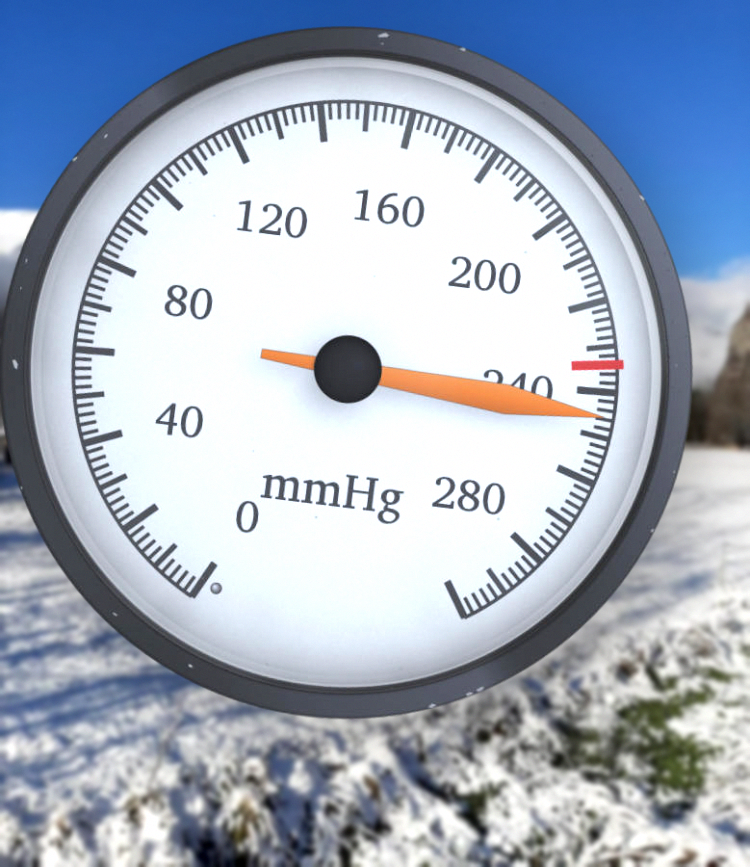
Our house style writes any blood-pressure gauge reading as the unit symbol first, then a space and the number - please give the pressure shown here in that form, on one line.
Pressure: mmHg 246
